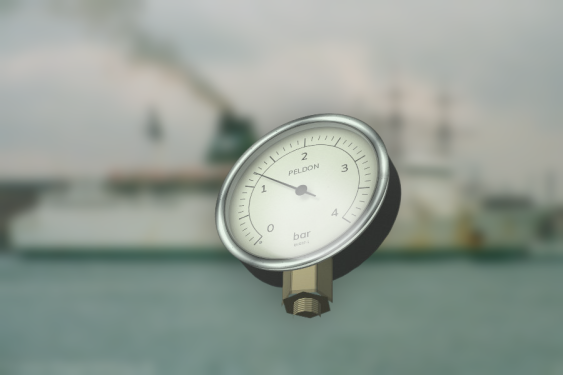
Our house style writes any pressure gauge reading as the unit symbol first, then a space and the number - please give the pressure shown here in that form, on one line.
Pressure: bar 1.2
